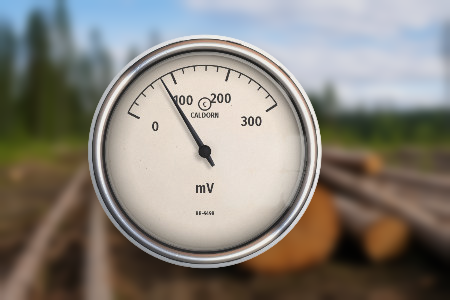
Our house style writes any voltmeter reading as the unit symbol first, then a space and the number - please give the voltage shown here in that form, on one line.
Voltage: mV 80
